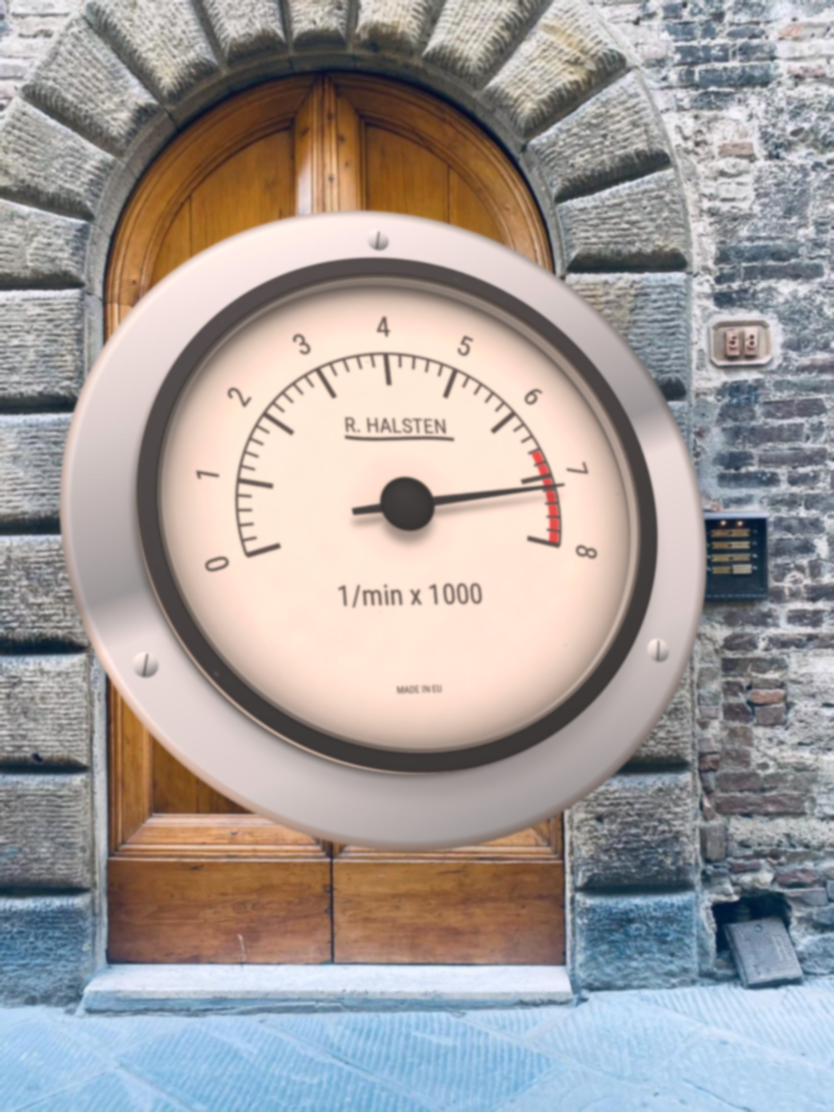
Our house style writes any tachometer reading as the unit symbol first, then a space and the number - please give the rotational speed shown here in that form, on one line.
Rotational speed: rpm 7200
